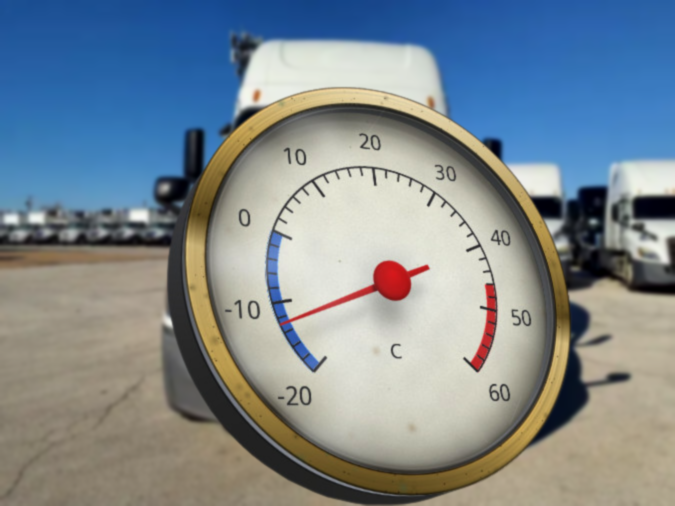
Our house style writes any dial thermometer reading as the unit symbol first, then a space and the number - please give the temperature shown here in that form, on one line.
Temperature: °C -13
